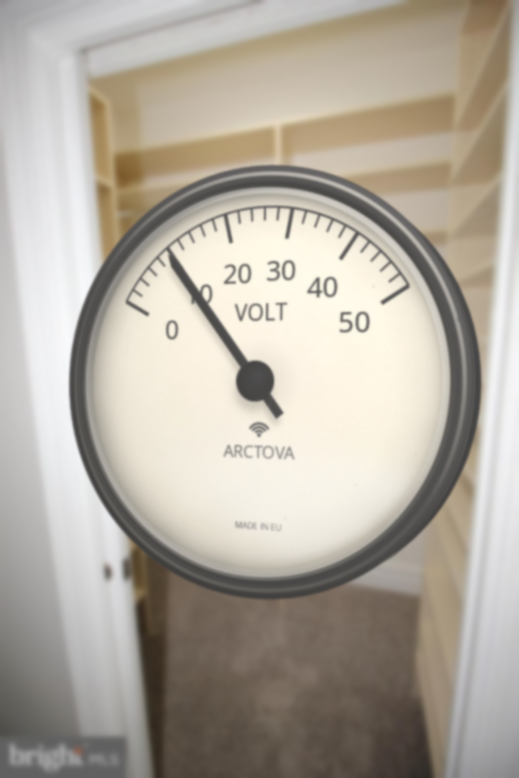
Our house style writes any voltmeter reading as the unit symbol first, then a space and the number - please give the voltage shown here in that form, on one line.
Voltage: V 10
